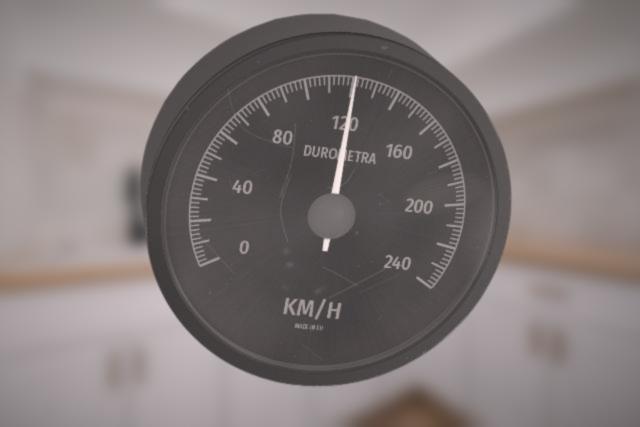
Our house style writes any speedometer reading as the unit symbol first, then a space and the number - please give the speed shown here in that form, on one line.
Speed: km/h 120
